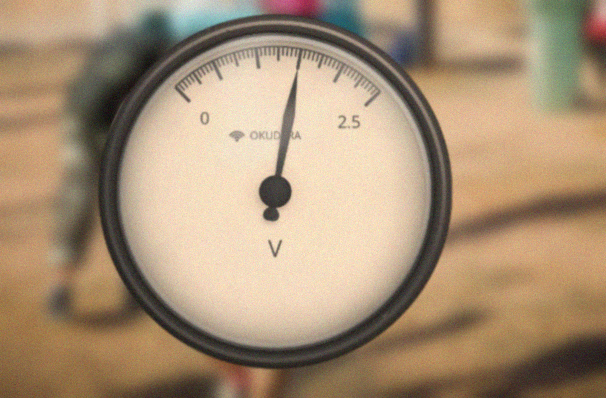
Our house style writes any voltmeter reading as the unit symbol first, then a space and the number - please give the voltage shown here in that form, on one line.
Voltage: V 1.5
